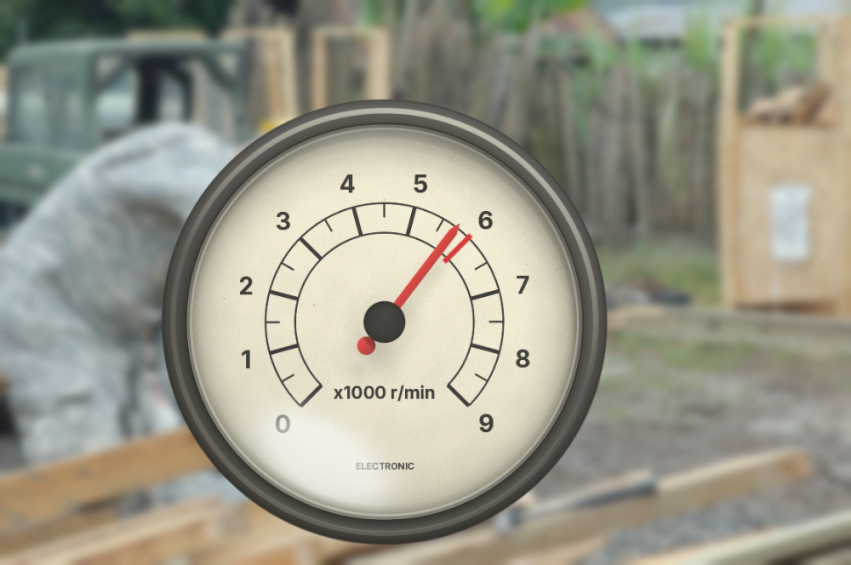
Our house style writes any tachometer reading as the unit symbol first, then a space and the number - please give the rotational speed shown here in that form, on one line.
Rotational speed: rpm 5750
